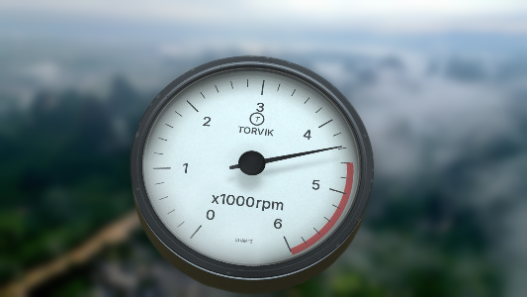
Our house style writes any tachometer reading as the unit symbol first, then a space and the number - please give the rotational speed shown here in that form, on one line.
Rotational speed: rpm 4400
